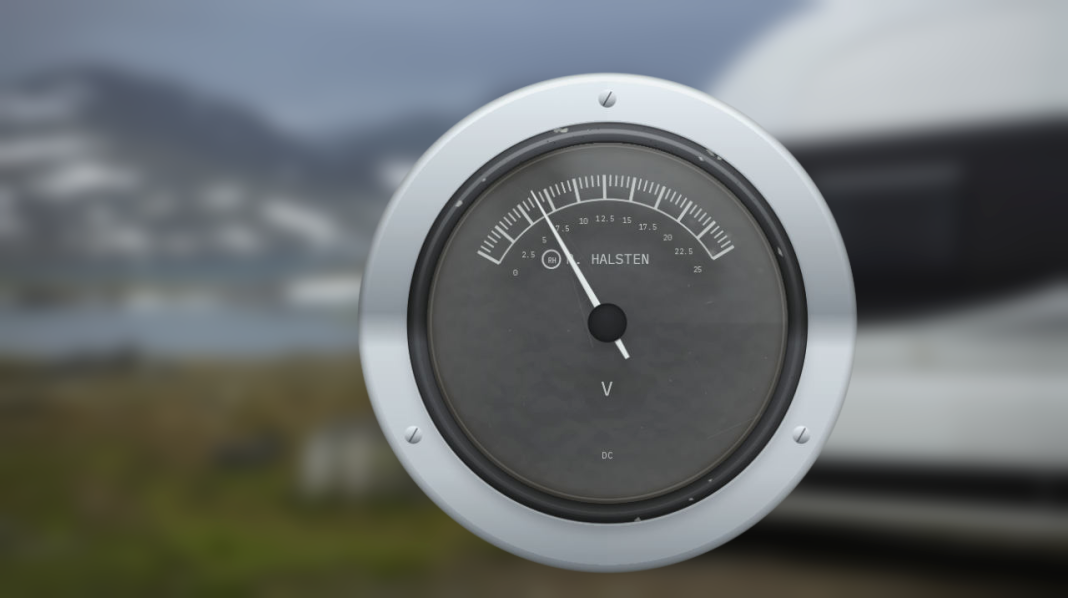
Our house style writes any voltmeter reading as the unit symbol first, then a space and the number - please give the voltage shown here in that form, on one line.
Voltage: V 6.5
